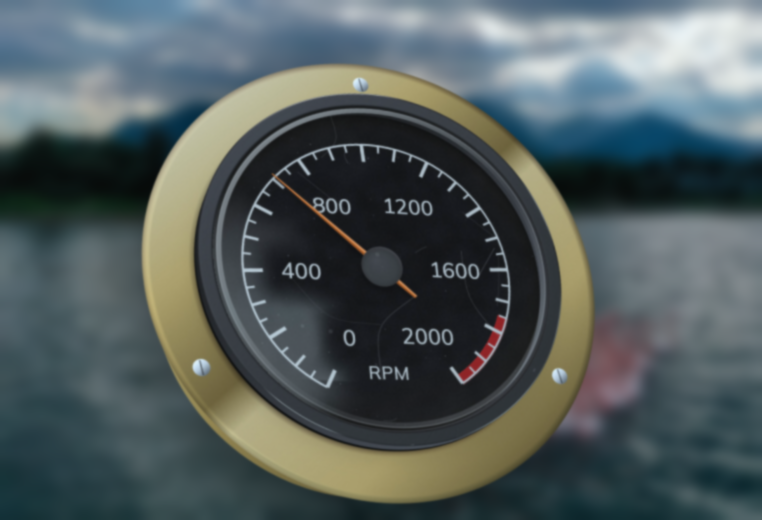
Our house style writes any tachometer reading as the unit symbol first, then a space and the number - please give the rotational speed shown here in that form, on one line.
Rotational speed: rpm 700
